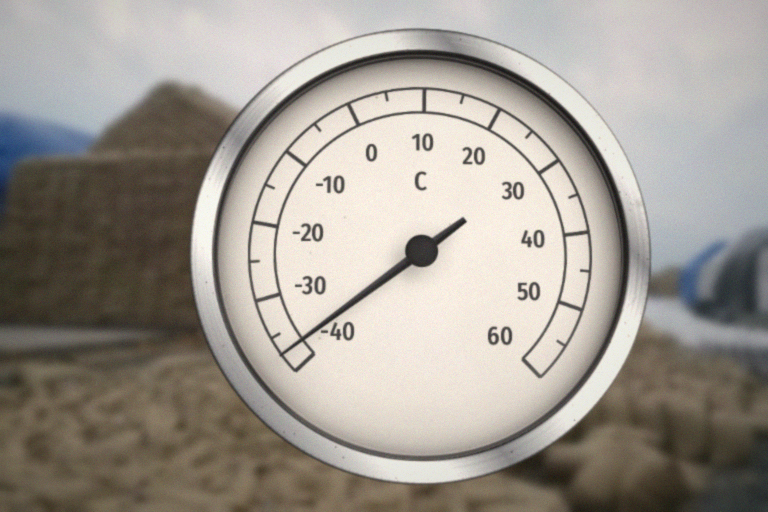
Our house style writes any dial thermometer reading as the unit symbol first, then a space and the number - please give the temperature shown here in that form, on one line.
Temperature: °C -37.5
